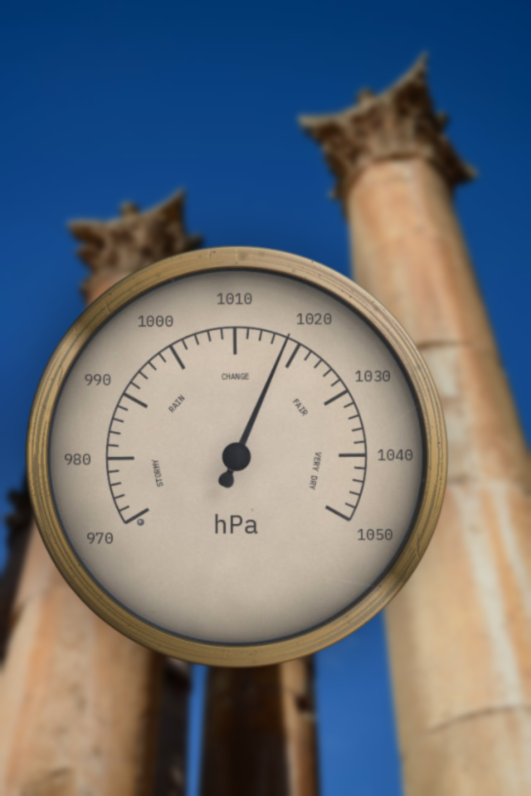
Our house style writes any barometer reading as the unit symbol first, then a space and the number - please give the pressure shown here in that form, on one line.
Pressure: hPa 1018
